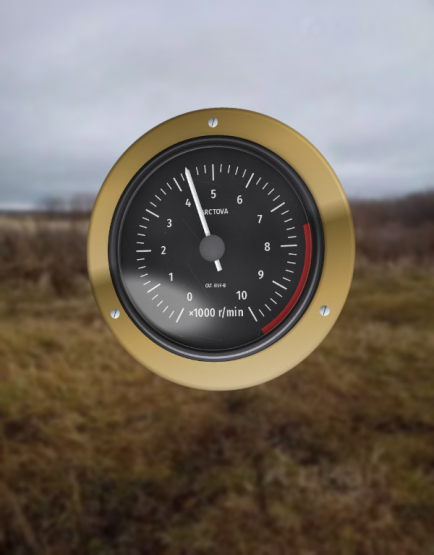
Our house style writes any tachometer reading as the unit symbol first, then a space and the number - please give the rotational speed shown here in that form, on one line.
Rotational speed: rpm 4400
